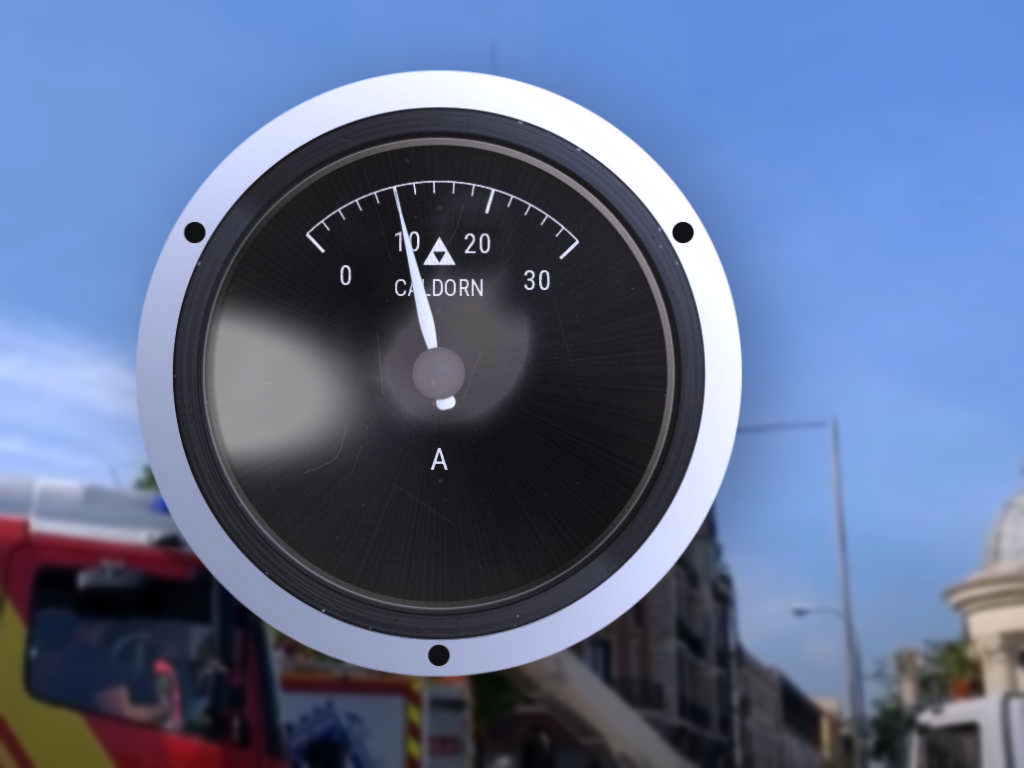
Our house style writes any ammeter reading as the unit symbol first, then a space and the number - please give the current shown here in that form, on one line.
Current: A 10
